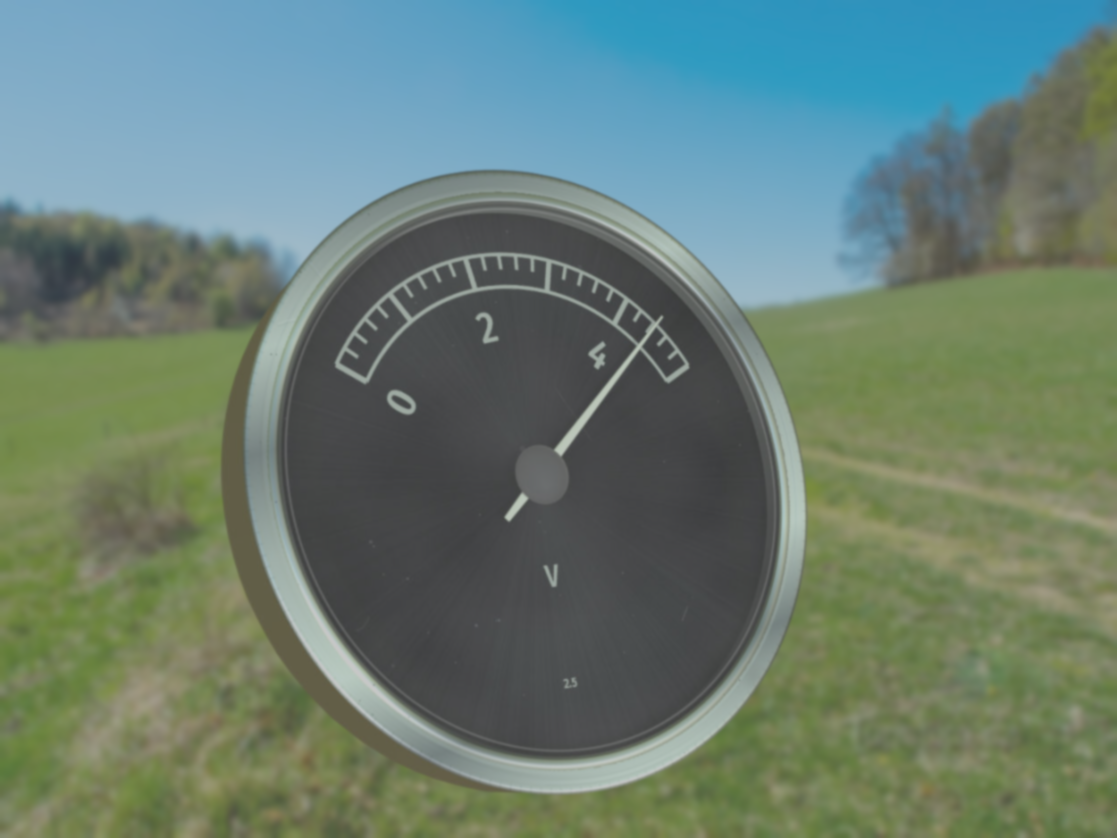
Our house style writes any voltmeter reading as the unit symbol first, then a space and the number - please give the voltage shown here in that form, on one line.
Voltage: V 4.4
